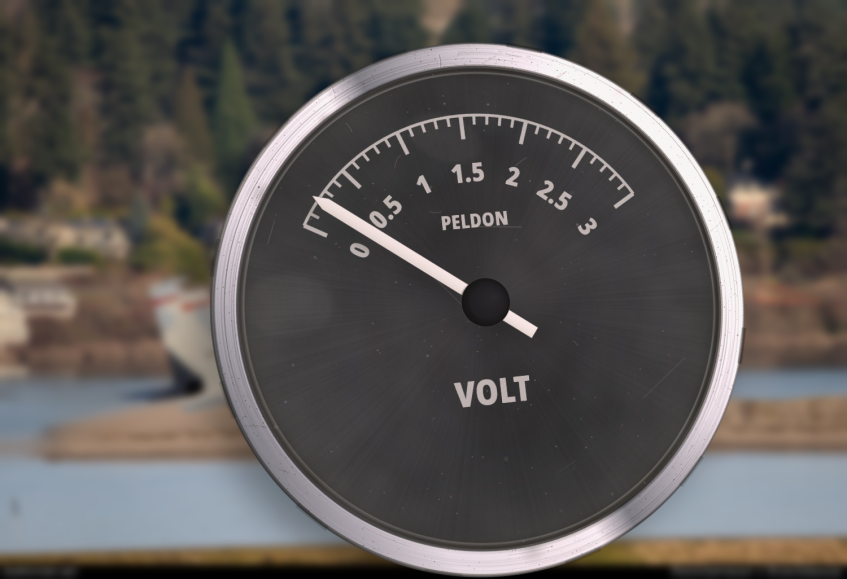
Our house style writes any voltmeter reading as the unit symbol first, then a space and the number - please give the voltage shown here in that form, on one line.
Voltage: V 0.2
